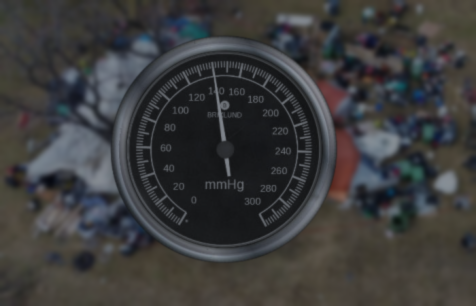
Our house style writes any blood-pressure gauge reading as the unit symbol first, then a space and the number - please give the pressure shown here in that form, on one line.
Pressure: mmHg 140
